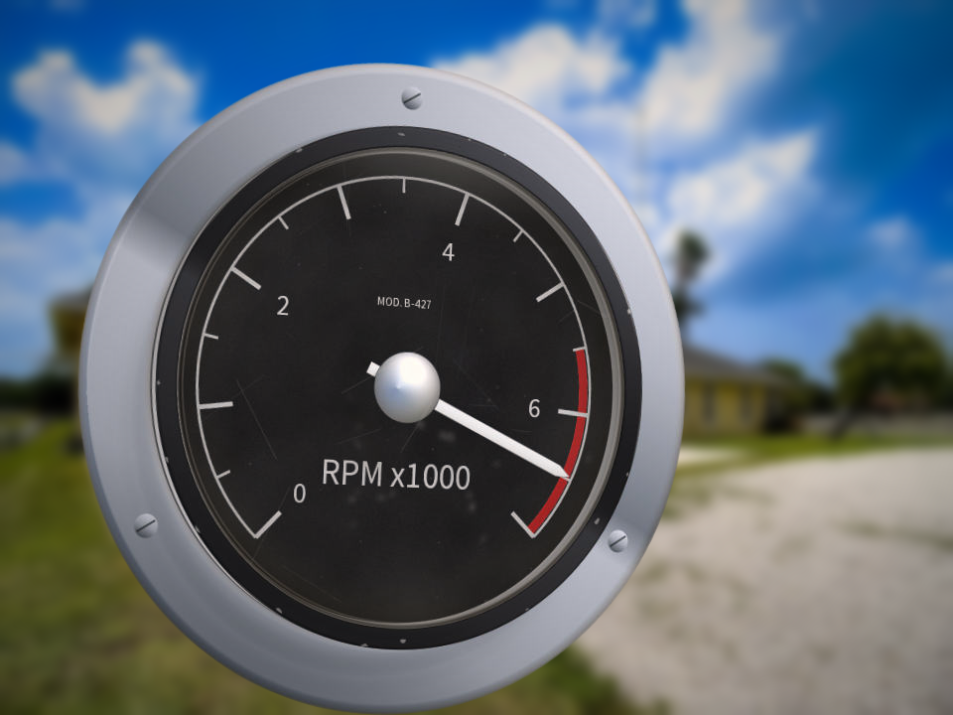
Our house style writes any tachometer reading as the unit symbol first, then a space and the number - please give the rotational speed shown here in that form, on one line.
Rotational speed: rpm 6500
